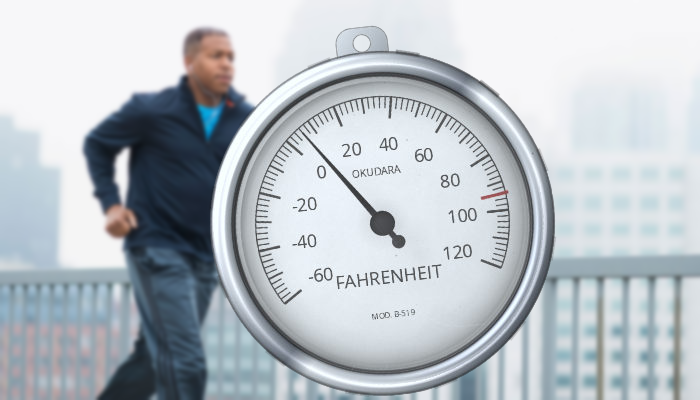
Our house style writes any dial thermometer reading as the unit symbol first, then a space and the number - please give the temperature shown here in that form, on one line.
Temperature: °F 6
